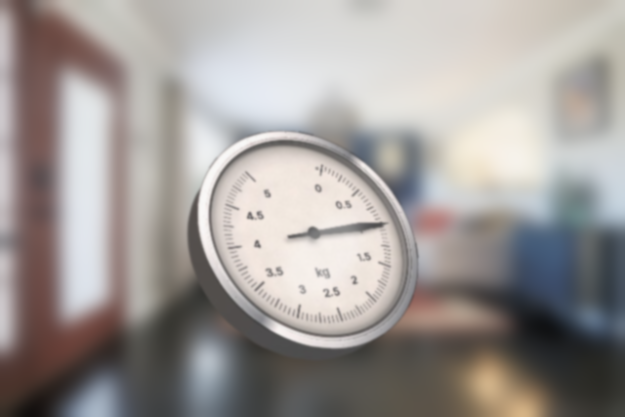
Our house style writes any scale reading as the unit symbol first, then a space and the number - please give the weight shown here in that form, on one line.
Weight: kg 1
